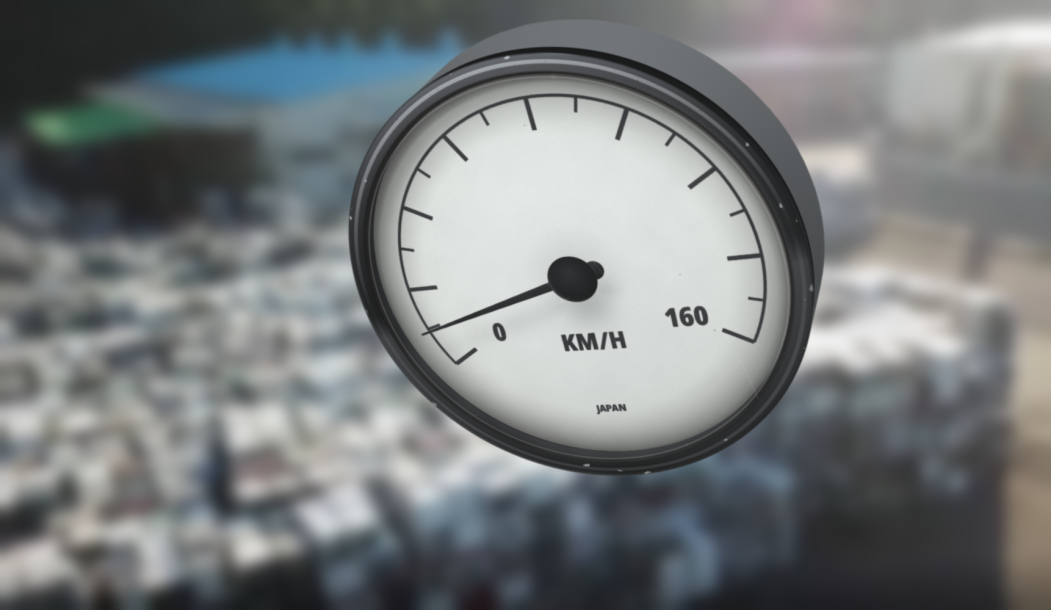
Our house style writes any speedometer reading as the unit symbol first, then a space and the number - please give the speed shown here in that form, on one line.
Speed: km/h 10
